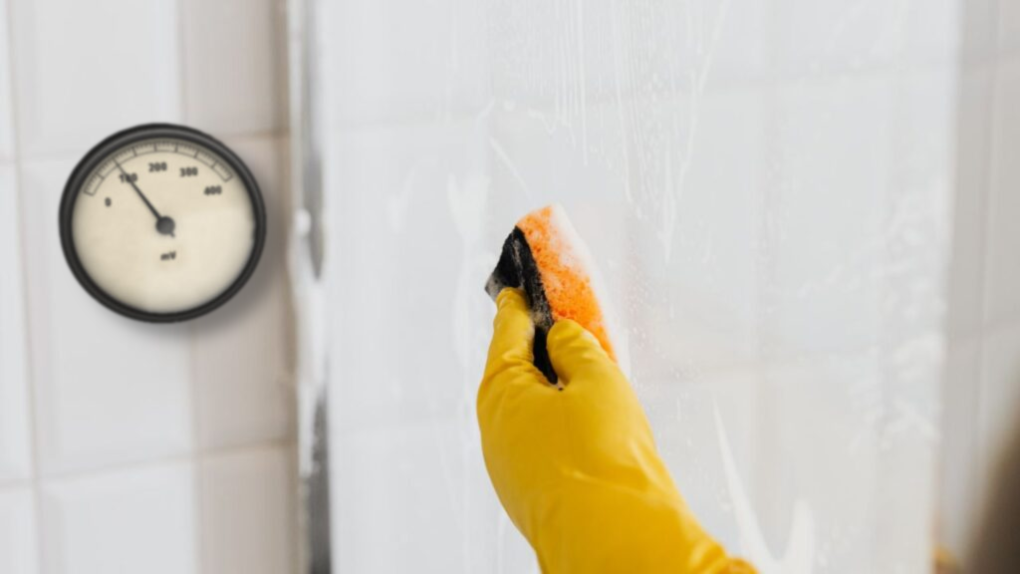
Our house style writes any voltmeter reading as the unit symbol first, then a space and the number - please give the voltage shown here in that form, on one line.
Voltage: mV 100
